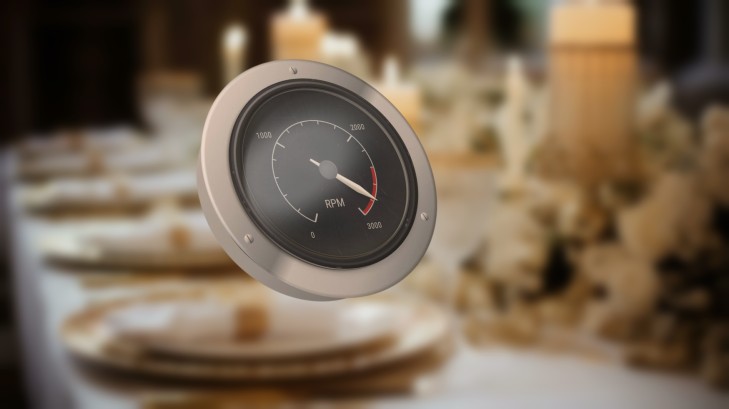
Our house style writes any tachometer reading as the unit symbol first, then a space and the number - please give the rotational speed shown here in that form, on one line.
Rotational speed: rpm 2800
